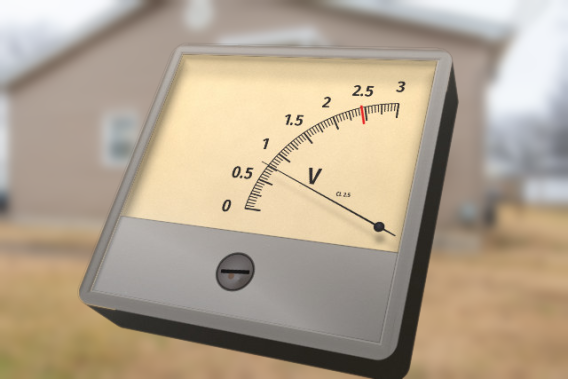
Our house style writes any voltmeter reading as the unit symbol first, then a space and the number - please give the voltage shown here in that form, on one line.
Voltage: V 0.75
